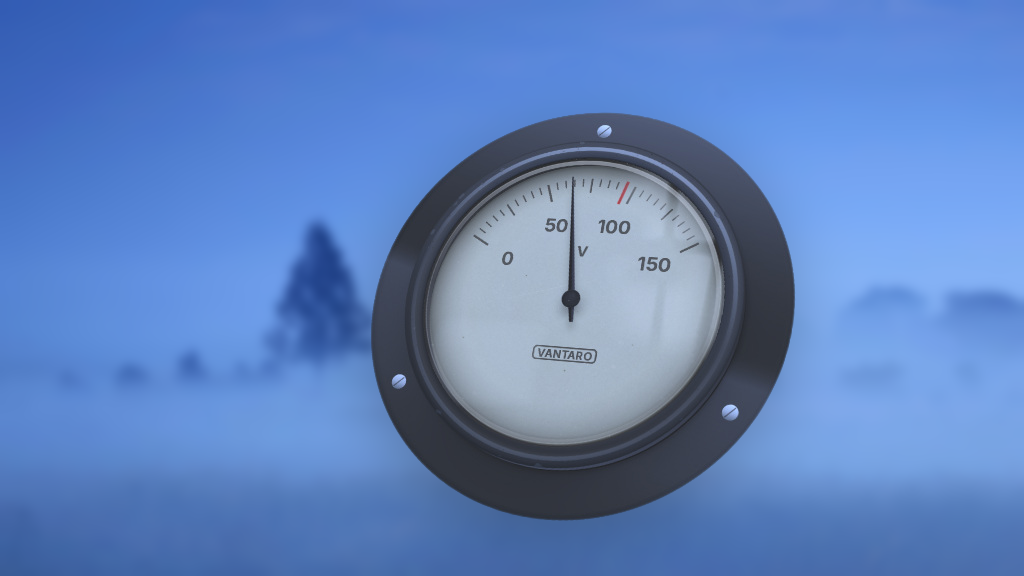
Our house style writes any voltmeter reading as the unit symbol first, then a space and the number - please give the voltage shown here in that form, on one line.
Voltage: V 65
